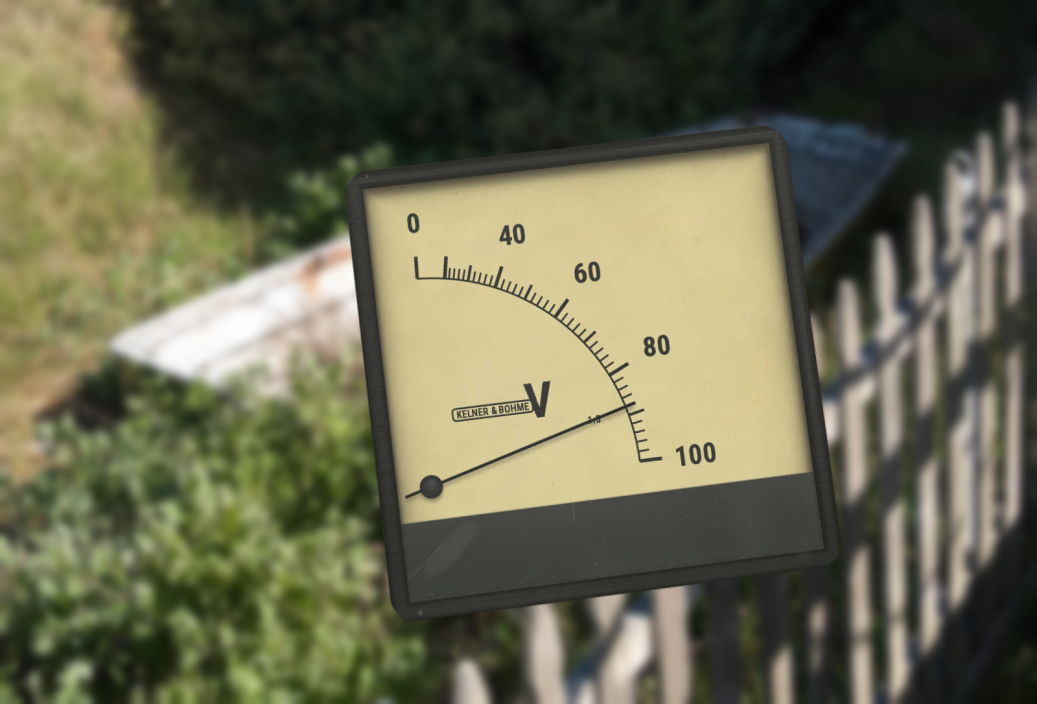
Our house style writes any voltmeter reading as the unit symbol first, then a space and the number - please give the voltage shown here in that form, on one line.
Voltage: V 88
